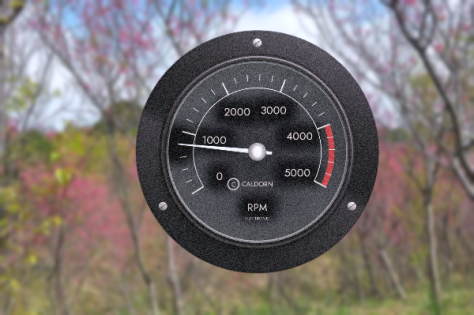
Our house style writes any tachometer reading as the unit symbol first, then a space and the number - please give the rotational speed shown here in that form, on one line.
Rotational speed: rpm 800
